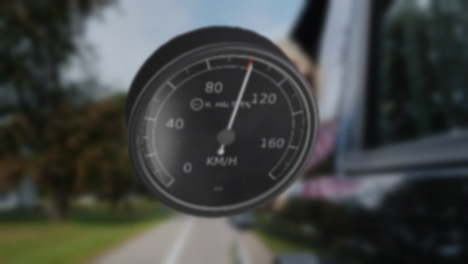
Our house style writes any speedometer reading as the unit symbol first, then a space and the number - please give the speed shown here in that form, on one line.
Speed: km/h 100
